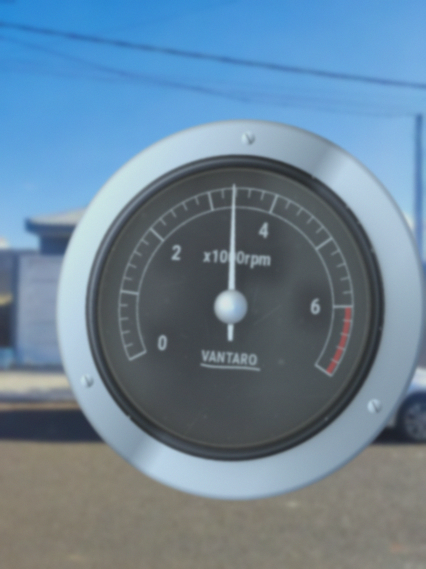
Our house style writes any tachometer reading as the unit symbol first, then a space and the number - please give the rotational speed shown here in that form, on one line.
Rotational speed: rpm 3400
